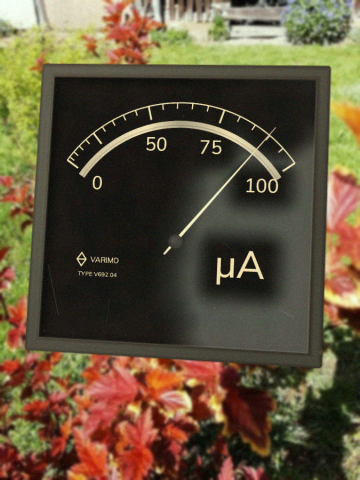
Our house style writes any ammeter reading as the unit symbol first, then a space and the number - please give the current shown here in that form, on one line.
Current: µA 90
